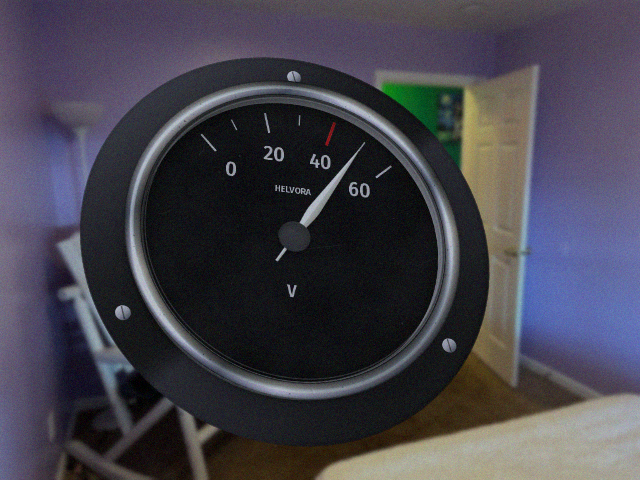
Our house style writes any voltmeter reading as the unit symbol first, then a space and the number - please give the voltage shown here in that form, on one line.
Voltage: V 50
